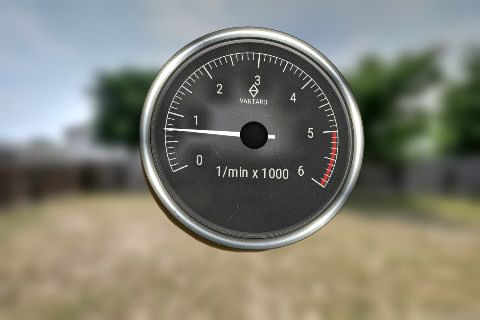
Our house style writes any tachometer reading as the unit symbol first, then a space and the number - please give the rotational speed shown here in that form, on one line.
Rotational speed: rpm 700
